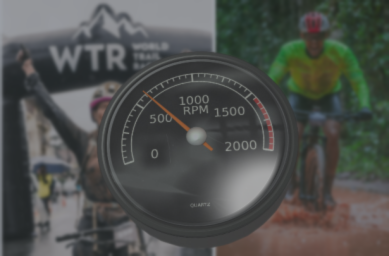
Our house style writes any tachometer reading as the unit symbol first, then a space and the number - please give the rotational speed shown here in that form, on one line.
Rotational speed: rpm 600
